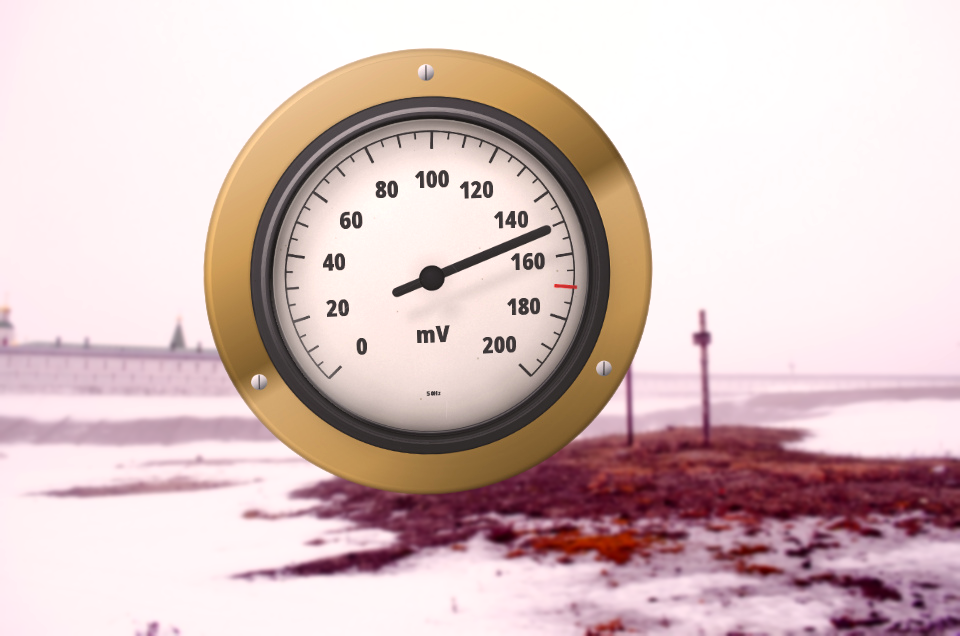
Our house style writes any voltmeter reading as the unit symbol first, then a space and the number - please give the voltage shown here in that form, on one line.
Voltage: mV 150
